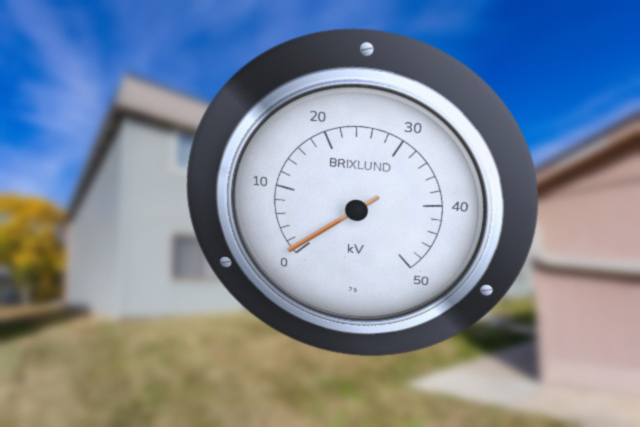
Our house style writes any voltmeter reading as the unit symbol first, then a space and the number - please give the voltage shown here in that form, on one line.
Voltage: kV 1
